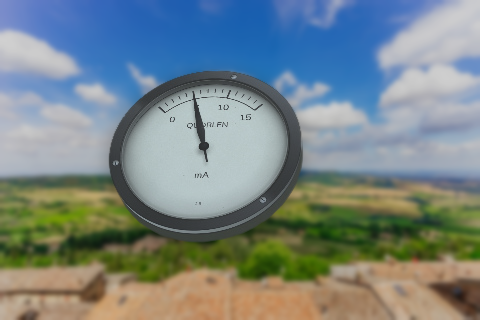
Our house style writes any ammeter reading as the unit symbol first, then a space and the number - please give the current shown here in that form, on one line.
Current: mA 5
